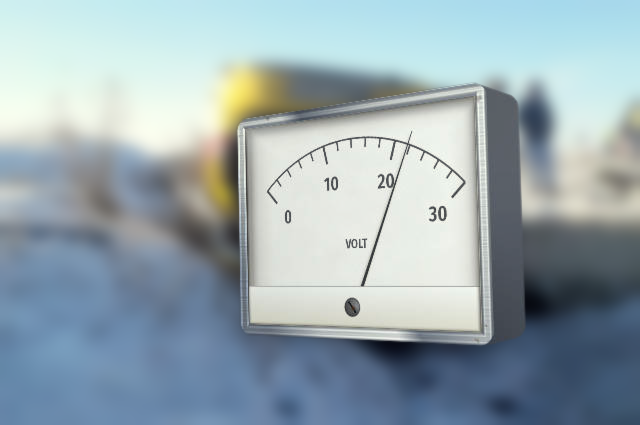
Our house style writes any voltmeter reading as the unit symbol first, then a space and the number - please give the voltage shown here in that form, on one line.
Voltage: V 22
